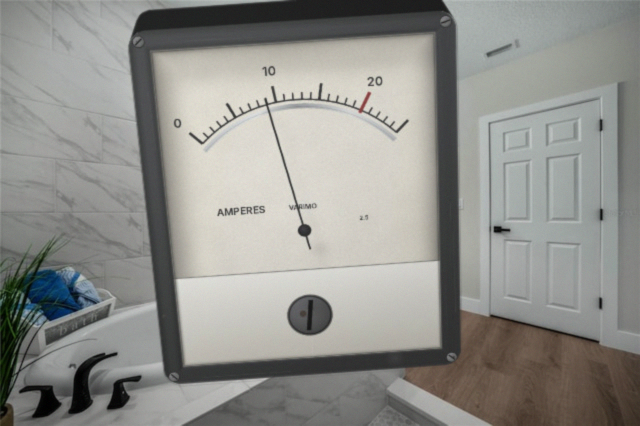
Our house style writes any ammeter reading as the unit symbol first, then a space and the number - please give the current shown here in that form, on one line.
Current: A 9
